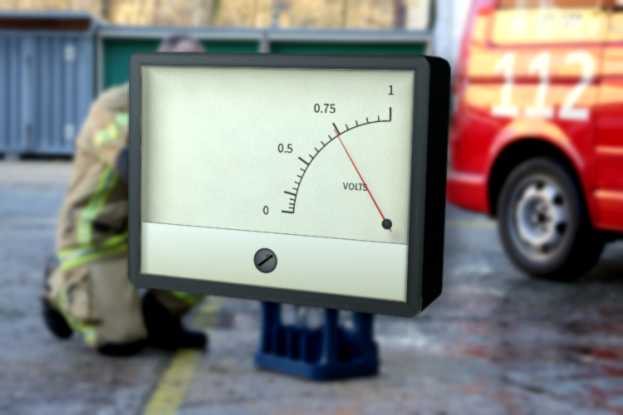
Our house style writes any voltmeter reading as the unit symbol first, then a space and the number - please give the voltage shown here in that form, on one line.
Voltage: V 0.75
